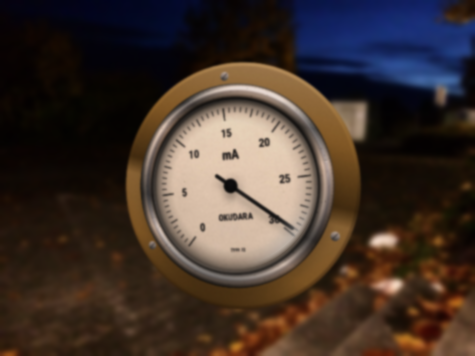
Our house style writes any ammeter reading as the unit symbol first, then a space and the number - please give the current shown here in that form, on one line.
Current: mA 29.5
